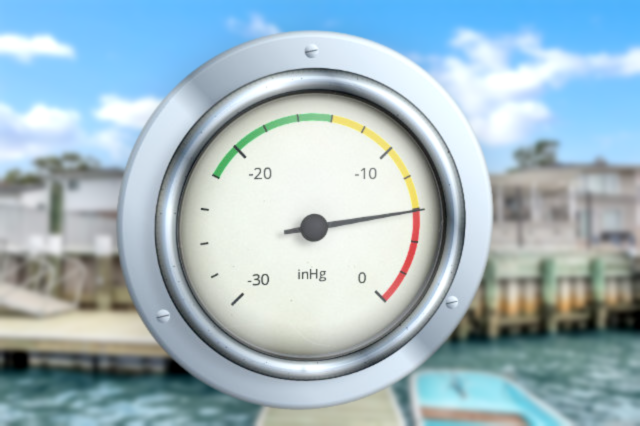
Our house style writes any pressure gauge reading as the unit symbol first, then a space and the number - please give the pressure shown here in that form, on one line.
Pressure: inHg -6
